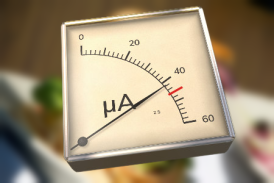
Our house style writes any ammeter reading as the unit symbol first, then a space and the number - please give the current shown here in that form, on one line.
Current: µA 42
